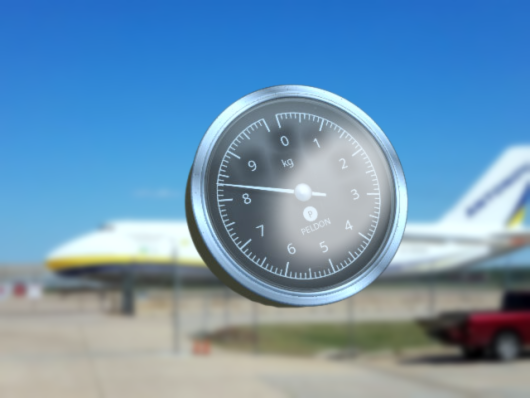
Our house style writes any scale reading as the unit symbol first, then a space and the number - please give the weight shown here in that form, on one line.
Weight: kg 8.3
